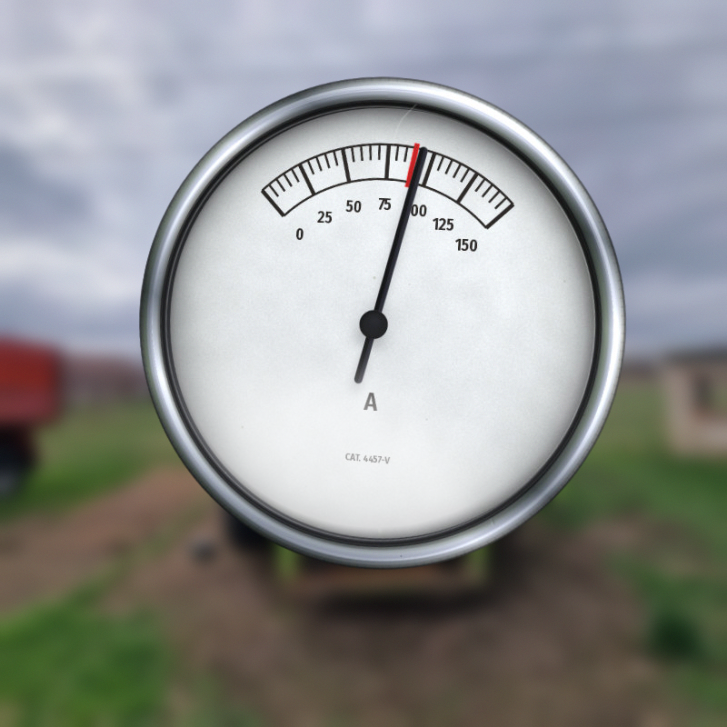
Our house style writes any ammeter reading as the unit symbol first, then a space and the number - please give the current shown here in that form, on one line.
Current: A 95
